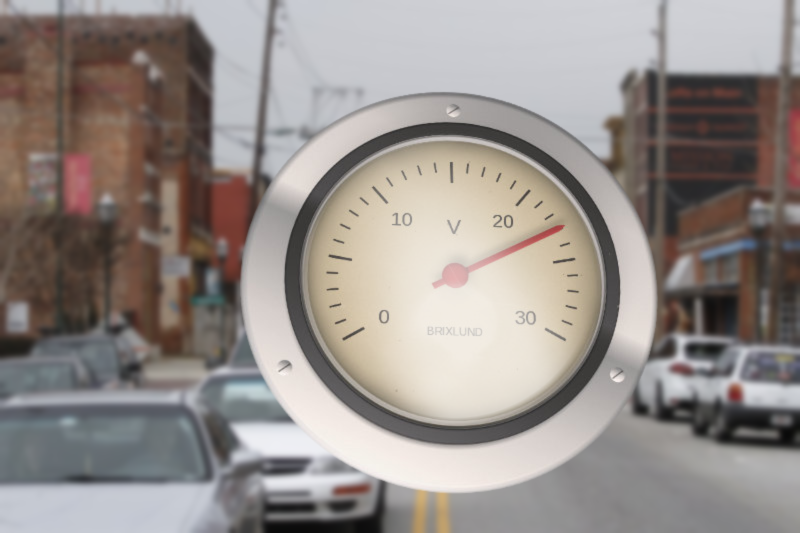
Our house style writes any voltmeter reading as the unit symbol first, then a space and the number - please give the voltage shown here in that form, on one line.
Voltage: V 23
